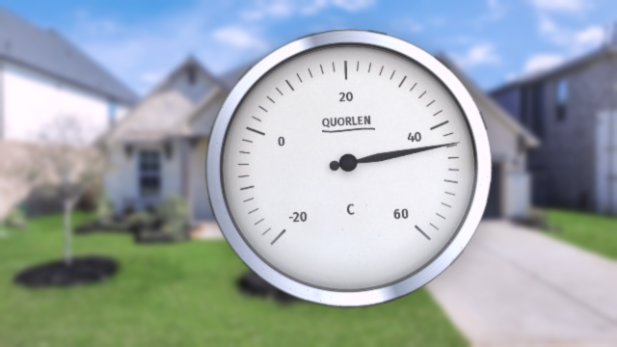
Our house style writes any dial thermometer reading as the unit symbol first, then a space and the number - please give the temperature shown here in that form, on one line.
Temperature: °C 44
